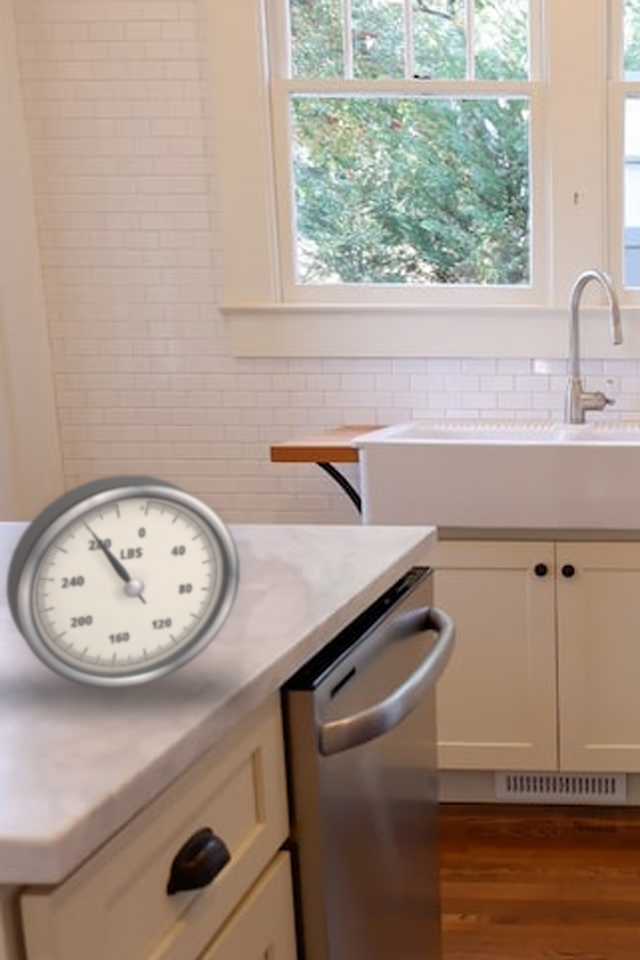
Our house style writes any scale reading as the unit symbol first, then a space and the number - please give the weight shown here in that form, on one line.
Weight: lb 280
